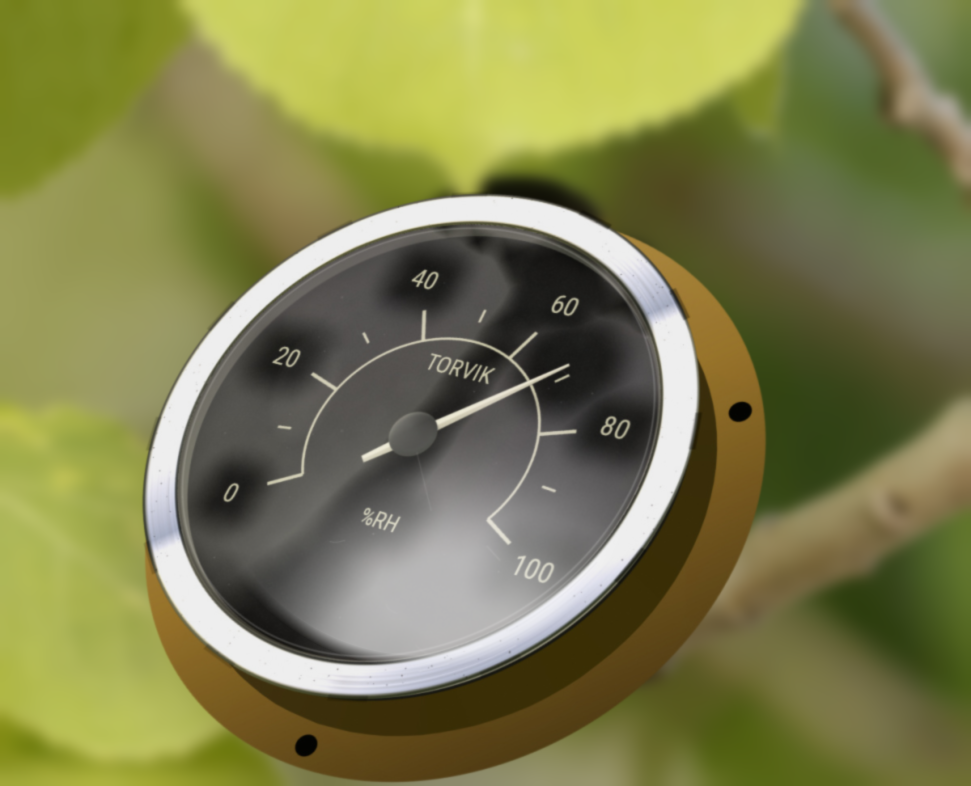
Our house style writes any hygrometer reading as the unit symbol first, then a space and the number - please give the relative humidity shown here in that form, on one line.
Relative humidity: % 70
